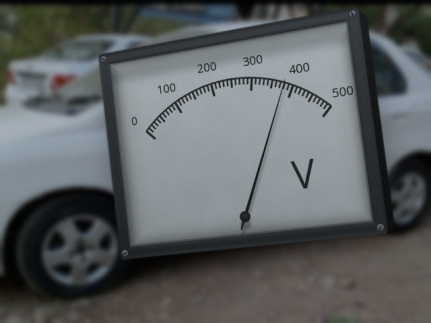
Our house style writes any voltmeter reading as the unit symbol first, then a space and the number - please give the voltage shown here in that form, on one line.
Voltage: V 380
